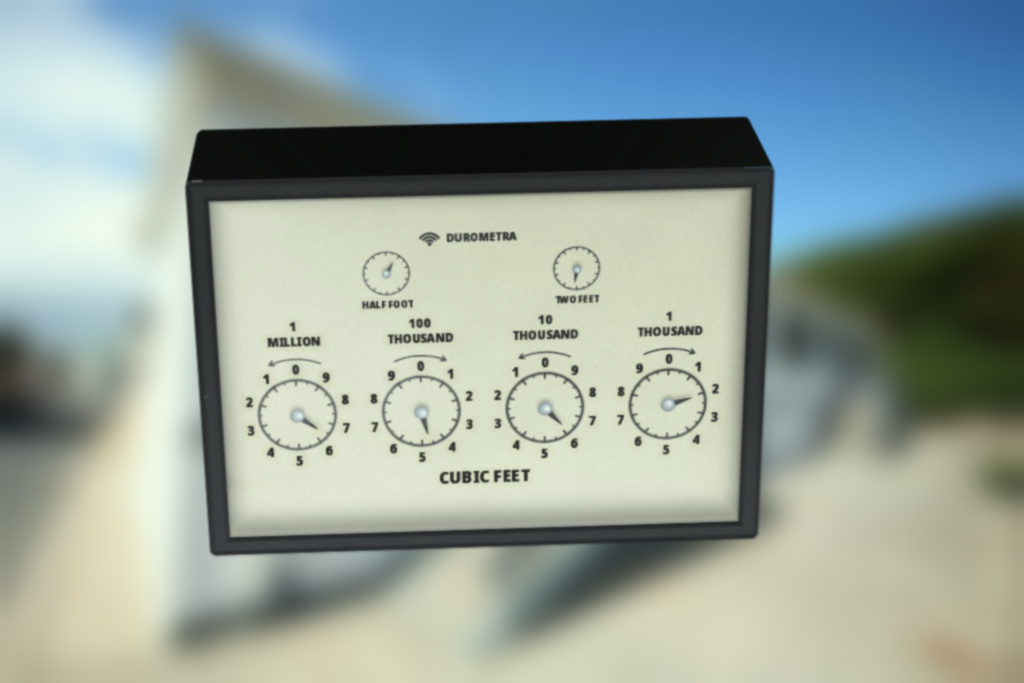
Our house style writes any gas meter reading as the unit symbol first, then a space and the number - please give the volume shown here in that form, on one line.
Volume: ft³ 646200
